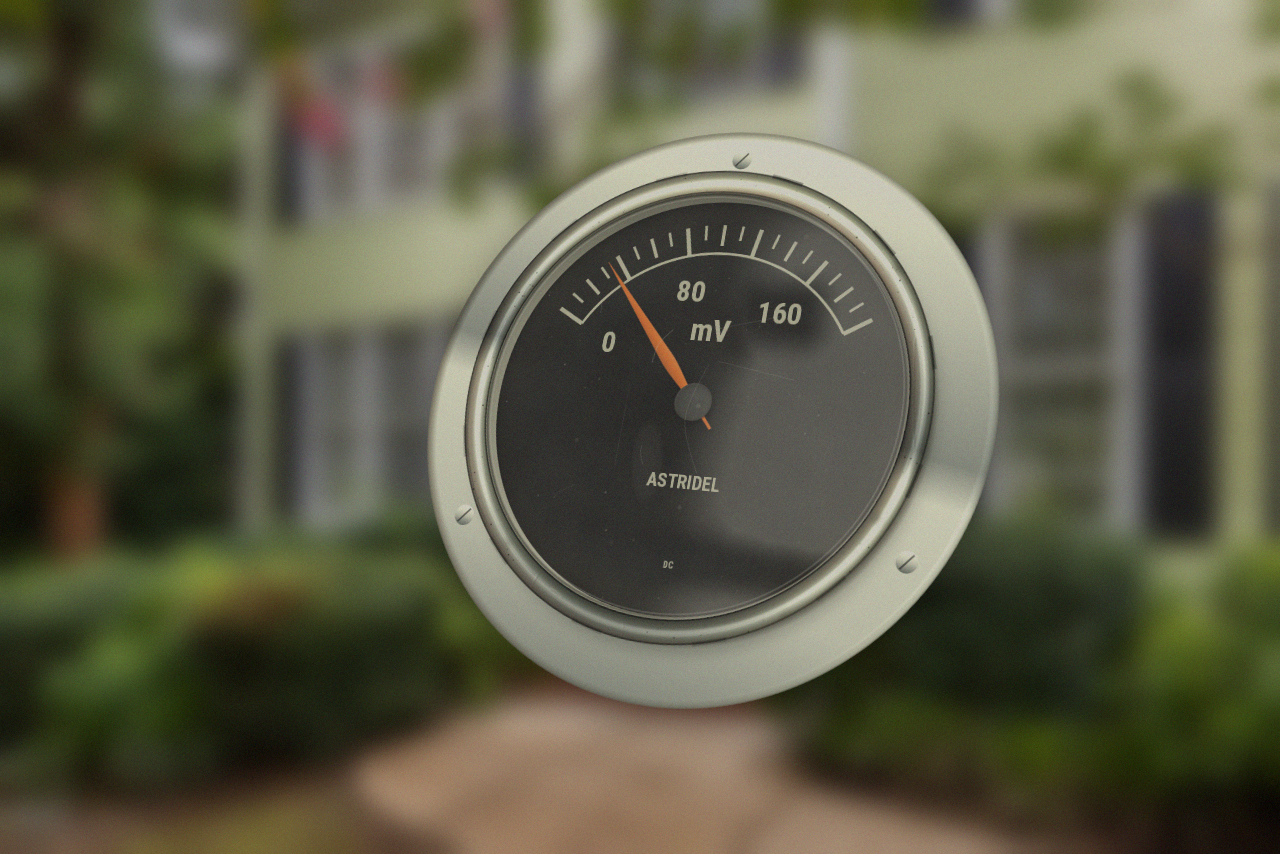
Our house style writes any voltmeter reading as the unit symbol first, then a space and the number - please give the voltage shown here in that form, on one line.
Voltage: mV 35
